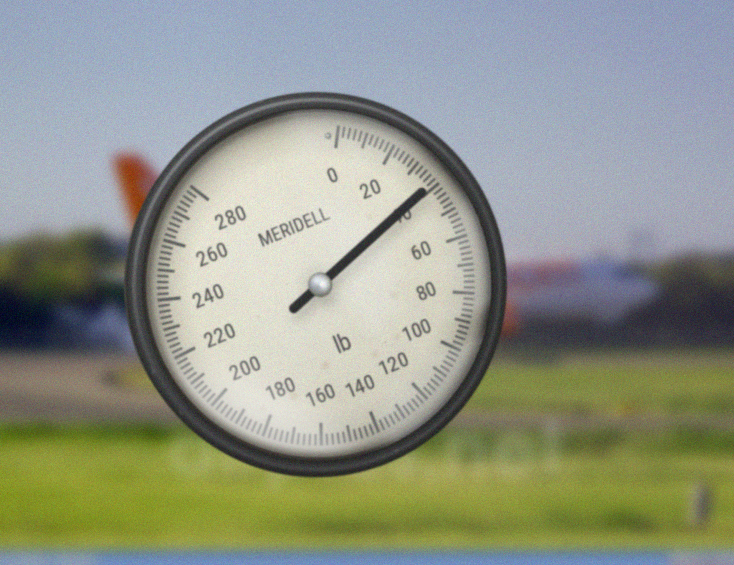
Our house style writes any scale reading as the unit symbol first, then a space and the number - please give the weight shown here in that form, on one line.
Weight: lb 38
